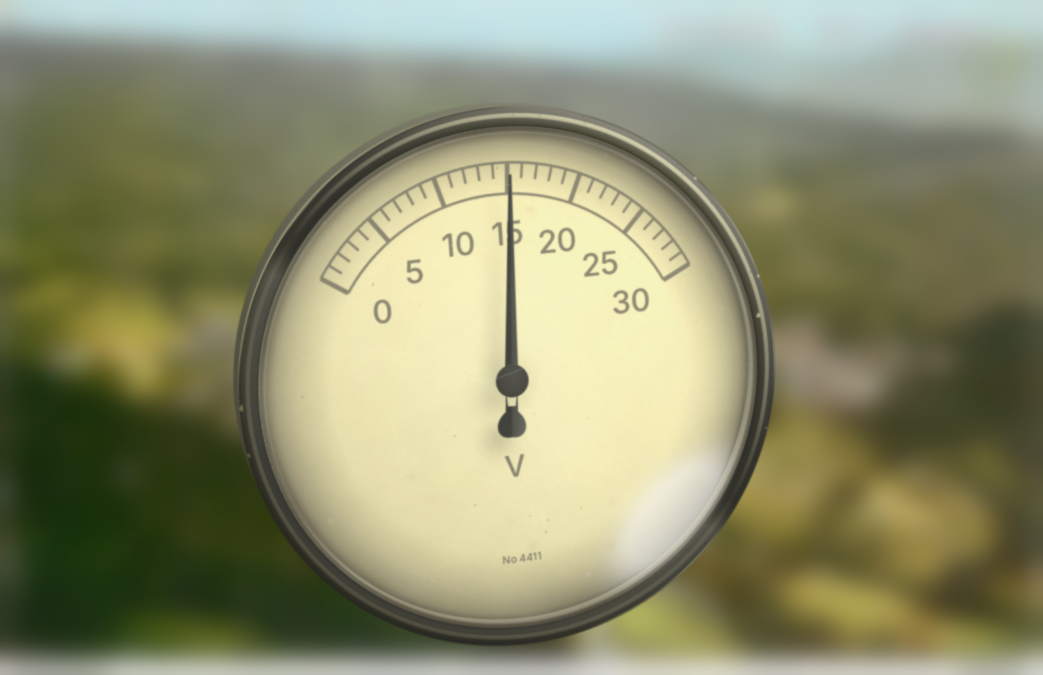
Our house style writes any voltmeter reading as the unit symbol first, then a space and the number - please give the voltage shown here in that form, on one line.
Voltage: V 15
